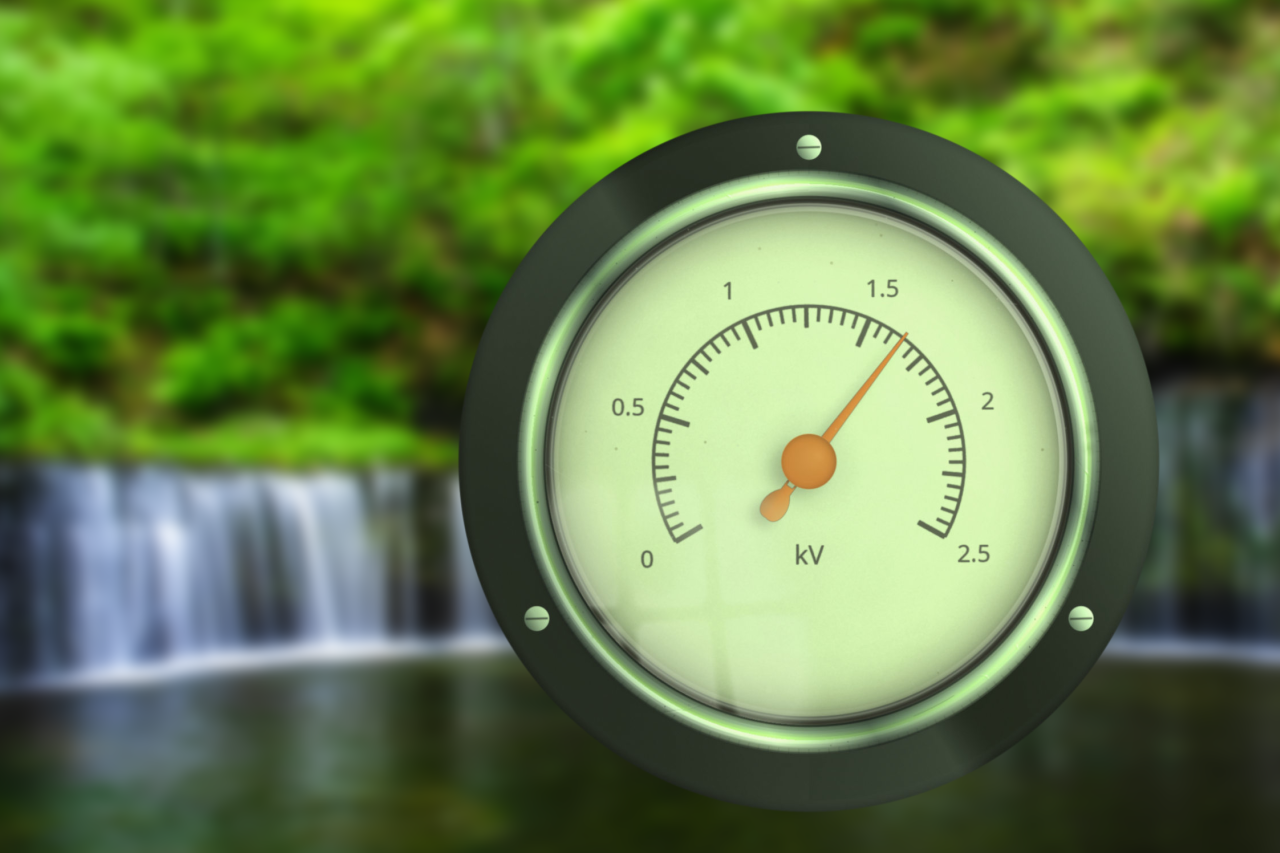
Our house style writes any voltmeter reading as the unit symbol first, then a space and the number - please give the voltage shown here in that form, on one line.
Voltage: kV 1.65
